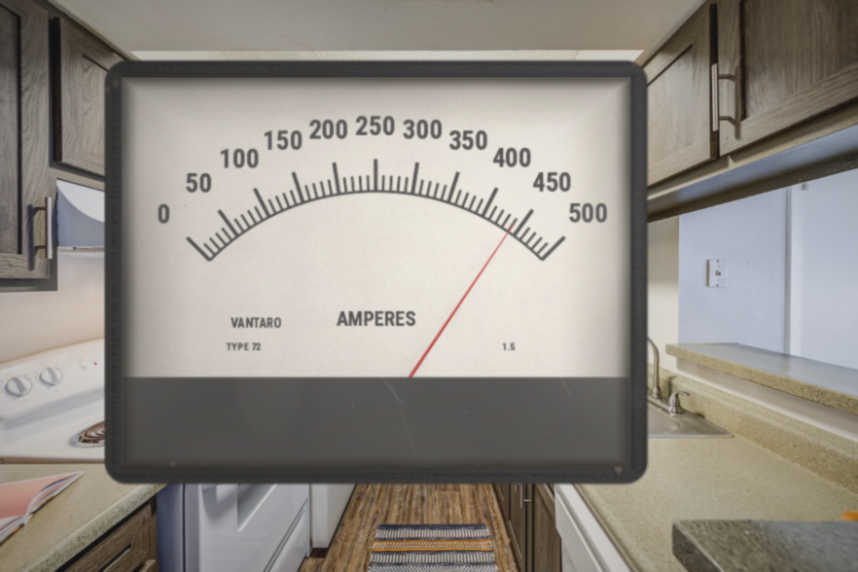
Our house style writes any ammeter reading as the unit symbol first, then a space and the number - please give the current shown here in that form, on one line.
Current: A 440
